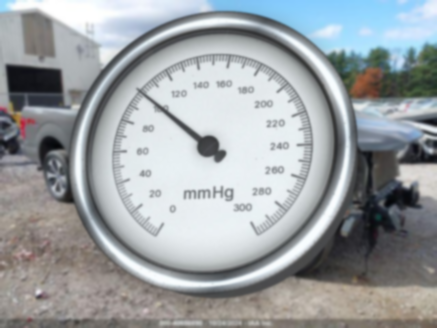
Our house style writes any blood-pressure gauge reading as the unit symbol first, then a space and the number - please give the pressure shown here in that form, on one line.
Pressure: mmHg 100
